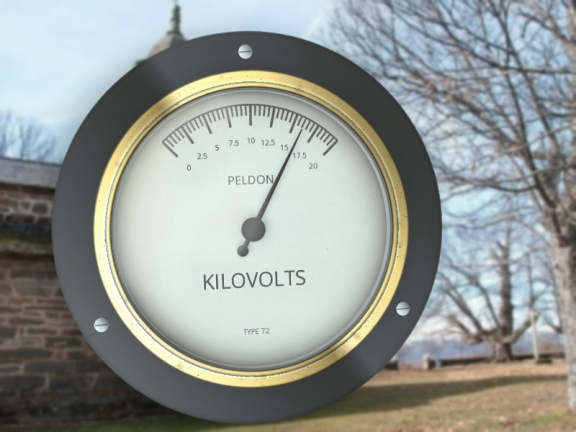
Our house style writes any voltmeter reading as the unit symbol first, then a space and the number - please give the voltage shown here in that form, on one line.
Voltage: kV 16
